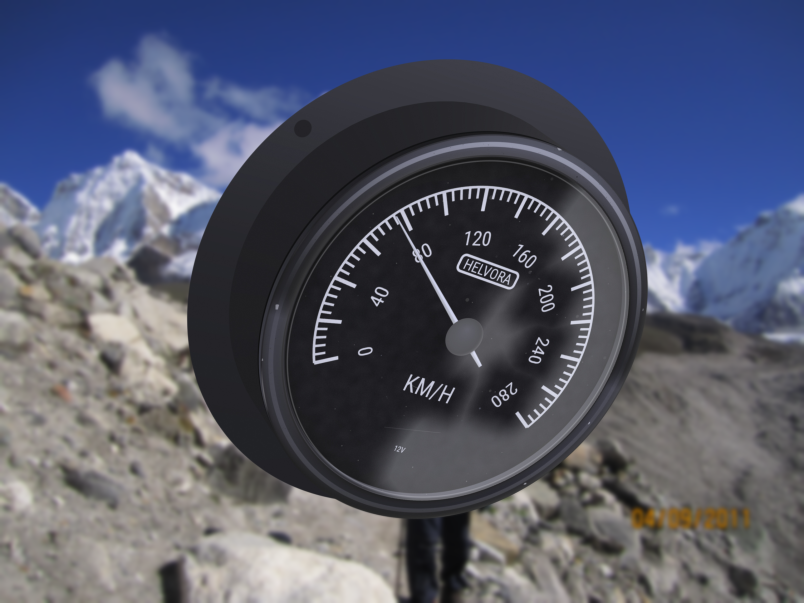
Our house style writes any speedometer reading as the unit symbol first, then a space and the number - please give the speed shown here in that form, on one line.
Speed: km/h 76
